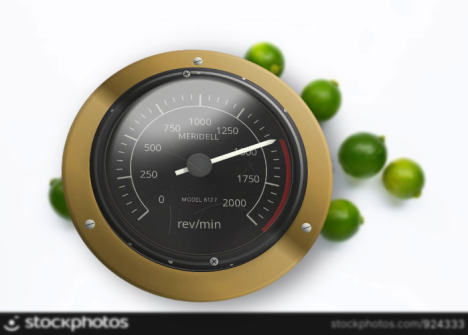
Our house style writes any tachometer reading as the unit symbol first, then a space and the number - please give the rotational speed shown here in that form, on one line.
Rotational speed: rpm 1500
